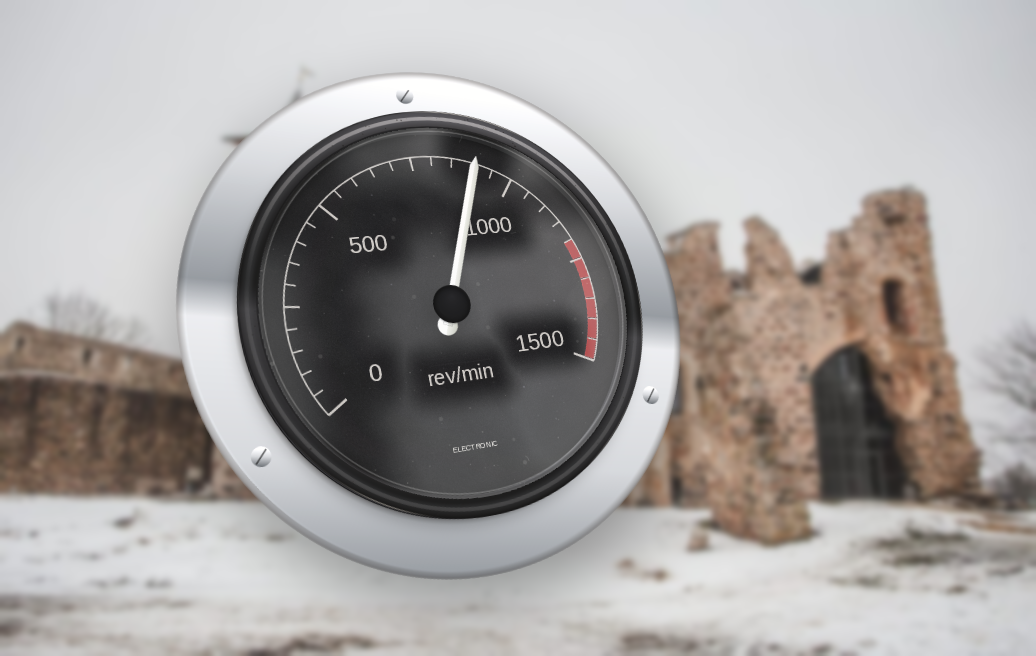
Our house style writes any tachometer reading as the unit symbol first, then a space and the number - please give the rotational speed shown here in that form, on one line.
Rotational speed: rpm 900
